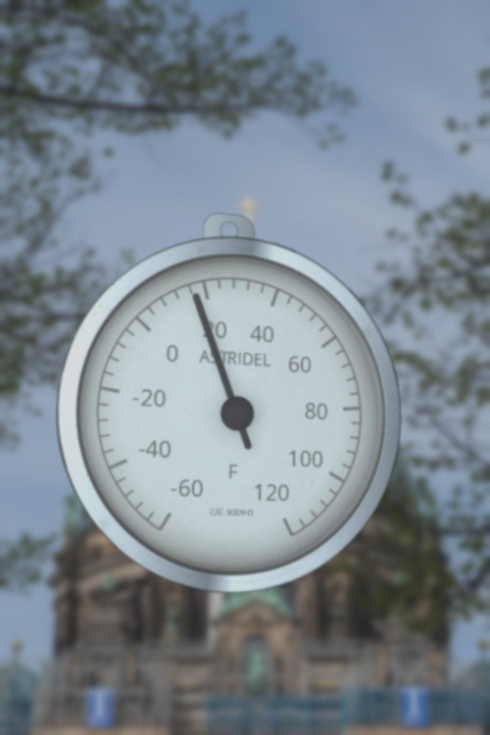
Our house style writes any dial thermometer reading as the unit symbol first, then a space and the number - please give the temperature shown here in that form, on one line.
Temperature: °F 16
